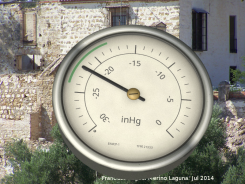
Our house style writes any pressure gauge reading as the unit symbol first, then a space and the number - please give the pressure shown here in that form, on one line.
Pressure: inHg -22
